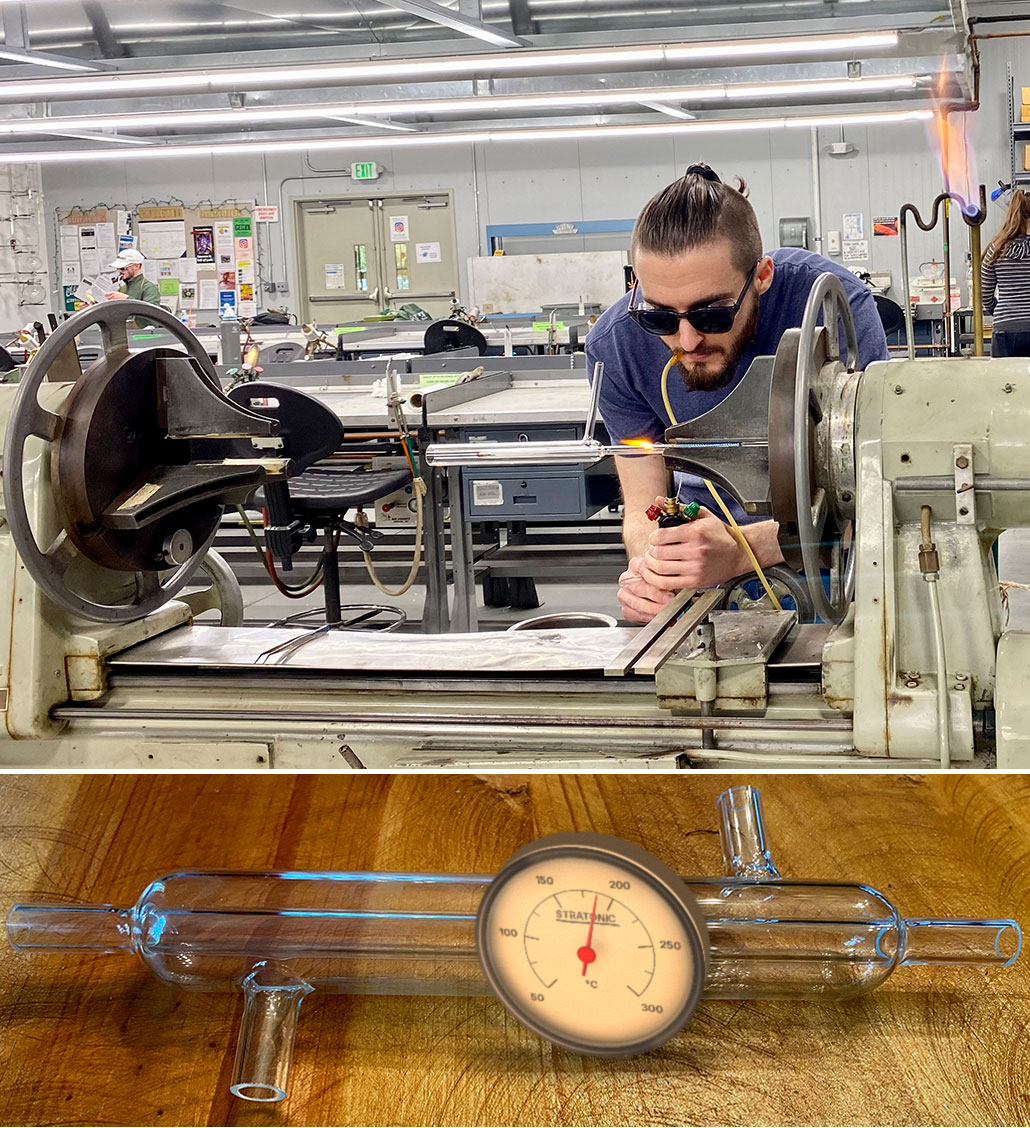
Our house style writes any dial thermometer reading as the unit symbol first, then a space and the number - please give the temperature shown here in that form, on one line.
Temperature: °C 187.5
